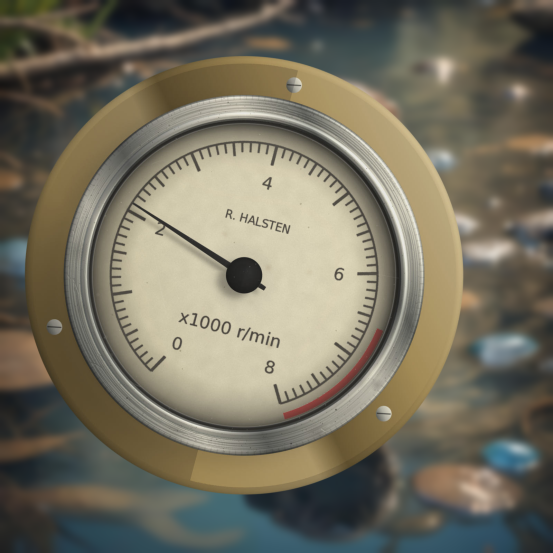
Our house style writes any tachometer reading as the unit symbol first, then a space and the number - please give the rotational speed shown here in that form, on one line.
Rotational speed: rpm 2100
